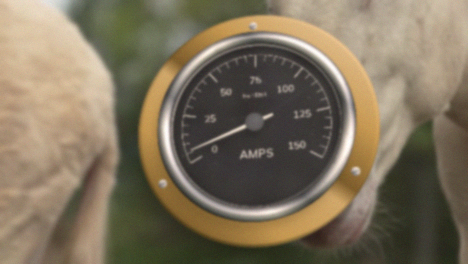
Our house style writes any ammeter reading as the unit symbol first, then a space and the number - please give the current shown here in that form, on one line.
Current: A 5
